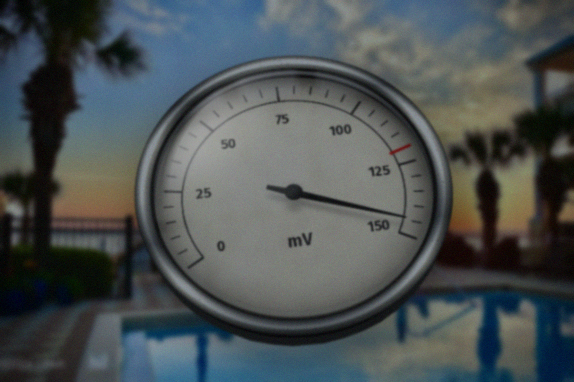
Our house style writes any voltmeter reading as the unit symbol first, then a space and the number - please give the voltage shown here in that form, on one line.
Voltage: mV 145
